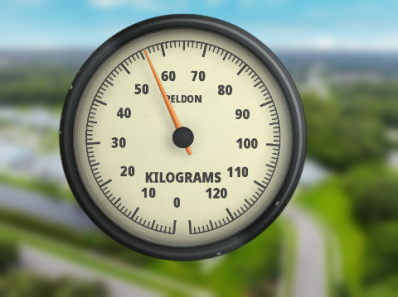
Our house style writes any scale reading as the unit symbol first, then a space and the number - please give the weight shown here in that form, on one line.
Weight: kg 56
